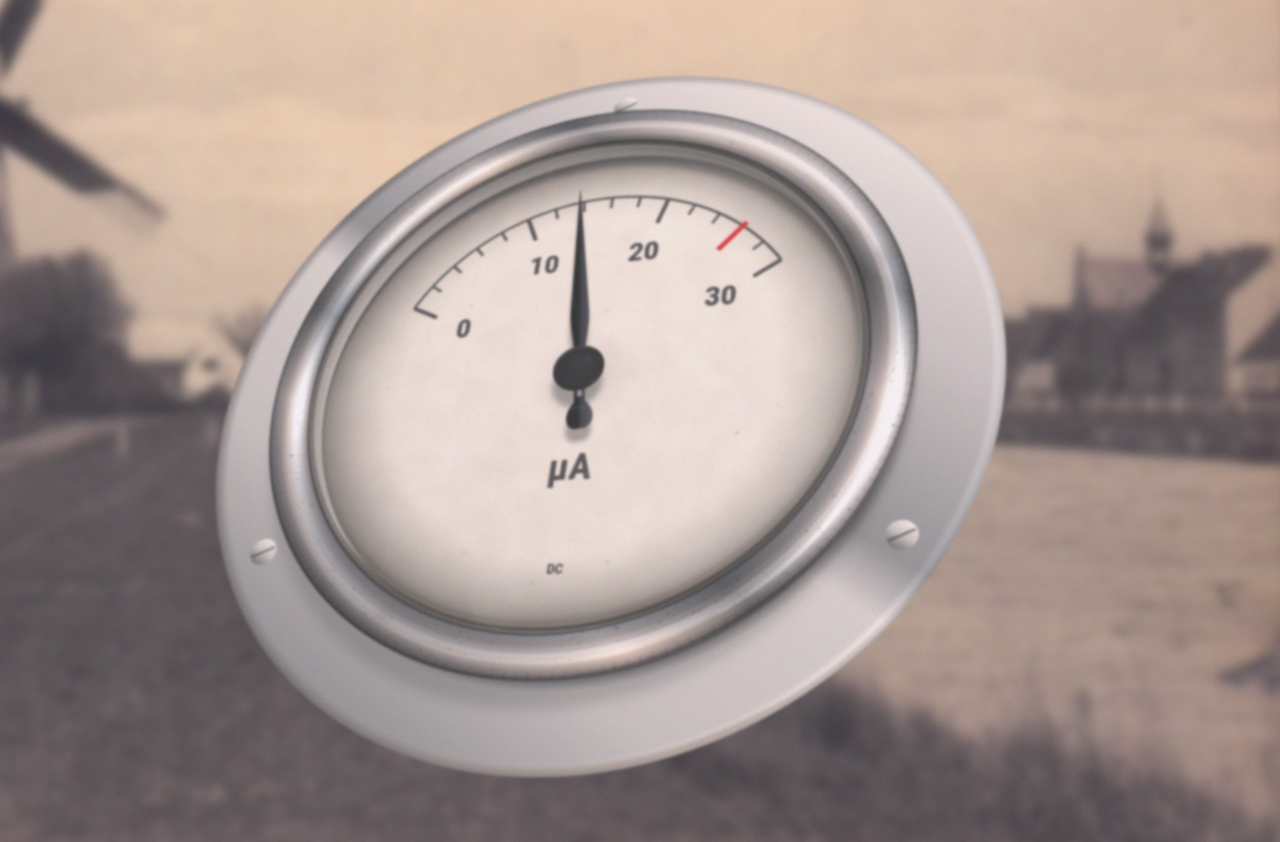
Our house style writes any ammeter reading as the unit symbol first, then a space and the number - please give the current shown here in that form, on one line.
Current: µA 14
